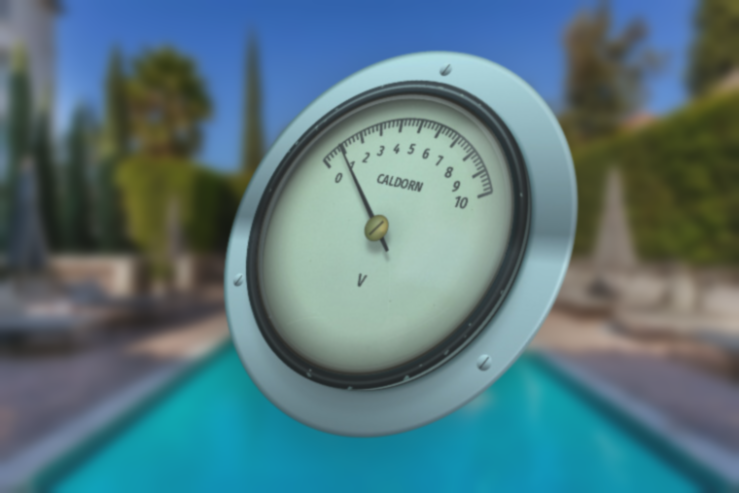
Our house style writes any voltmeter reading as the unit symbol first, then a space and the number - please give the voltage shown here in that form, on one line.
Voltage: V 1
